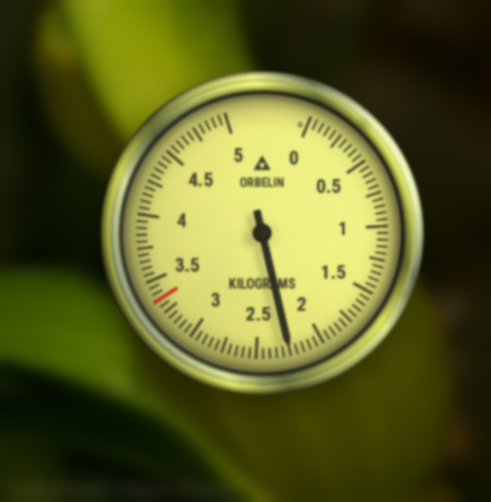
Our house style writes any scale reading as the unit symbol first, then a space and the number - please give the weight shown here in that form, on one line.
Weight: kg 2.25
